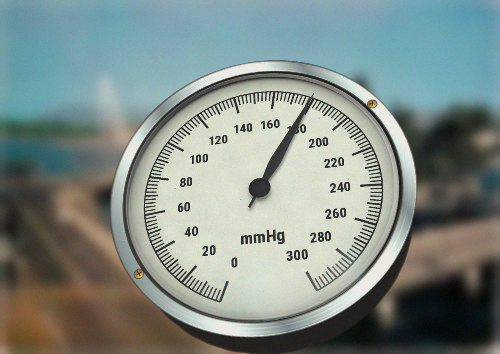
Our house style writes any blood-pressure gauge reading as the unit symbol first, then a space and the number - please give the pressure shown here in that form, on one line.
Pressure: mmHg 180
